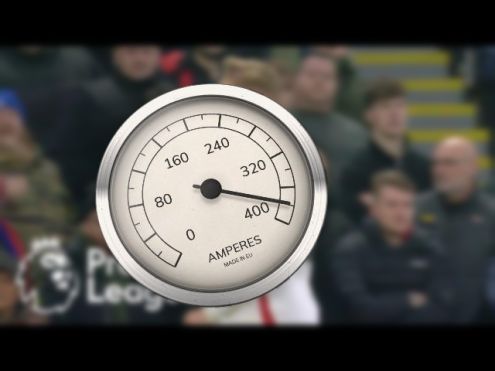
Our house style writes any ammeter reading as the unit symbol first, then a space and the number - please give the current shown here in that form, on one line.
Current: A 380
